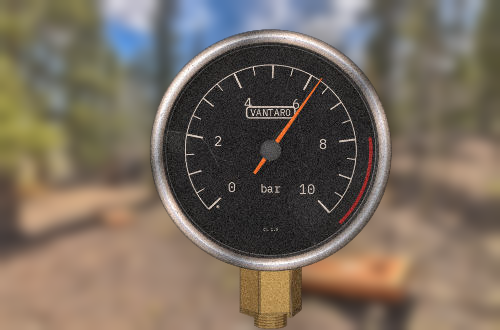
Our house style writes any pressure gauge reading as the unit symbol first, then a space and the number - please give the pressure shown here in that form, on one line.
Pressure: bar 6.25
